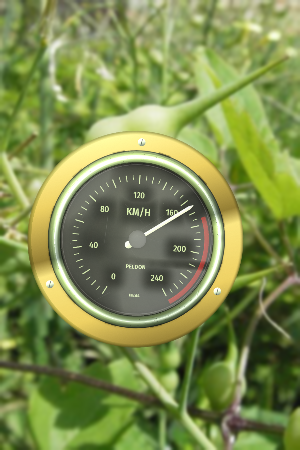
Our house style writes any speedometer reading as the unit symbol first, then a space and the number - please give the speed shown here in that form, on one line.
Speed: km/h 165
